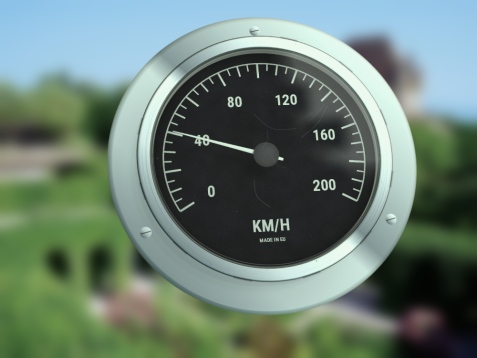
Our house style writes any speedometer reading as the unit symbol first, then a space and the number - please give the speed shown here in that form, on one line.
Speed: km/h 40
